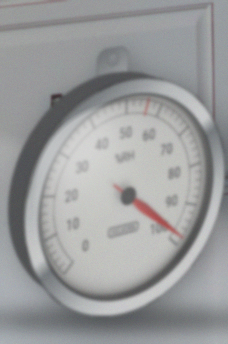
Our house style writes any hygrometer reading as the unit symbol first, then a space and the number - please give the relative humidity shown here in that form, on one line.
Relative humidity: % 98
